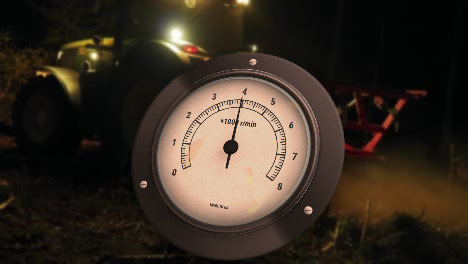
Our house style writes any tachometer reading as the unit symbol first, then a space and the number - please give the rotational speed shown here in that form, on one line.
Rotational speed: rpm 4000
